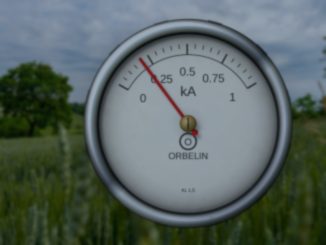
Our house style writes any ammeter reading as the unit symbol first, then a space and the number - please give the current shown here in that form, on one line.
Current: kA 0.2
